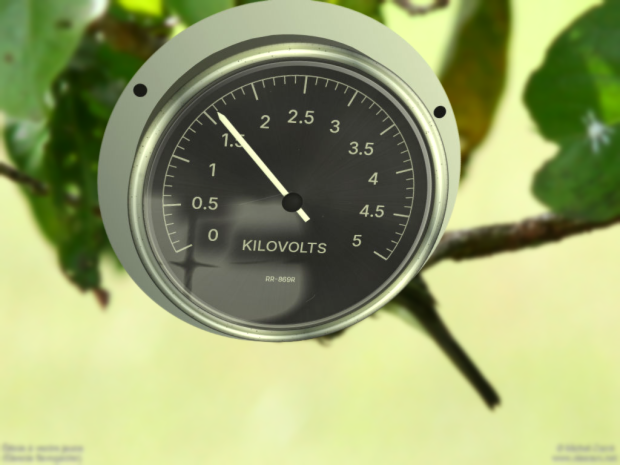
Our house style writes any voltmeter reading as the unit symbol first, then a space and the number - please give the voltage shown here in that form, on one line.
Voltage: kV 1.6
